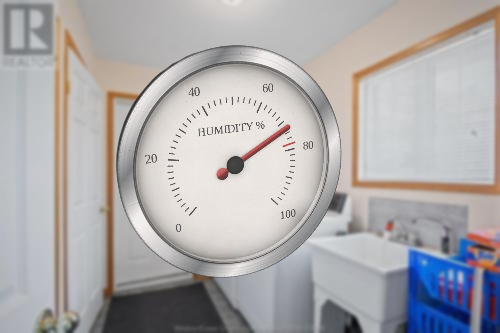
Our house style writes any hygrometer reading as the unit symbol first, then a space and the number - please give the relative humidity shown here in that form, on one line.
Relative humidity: % 72
